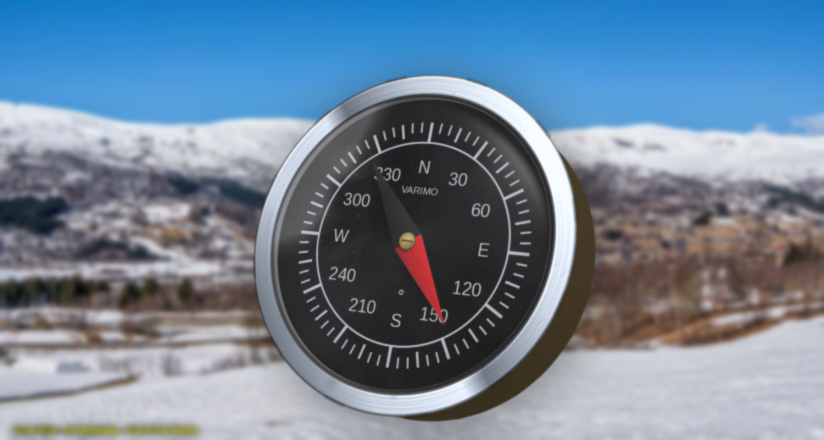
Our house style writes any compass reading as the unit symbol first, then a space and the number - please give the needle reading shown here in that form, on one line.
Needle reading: ° 145
